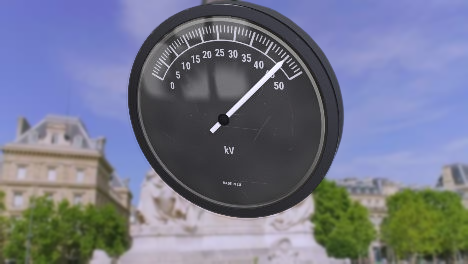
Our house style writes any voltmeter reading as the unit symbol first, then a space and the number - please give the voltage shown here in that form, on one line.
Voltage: kV 45
